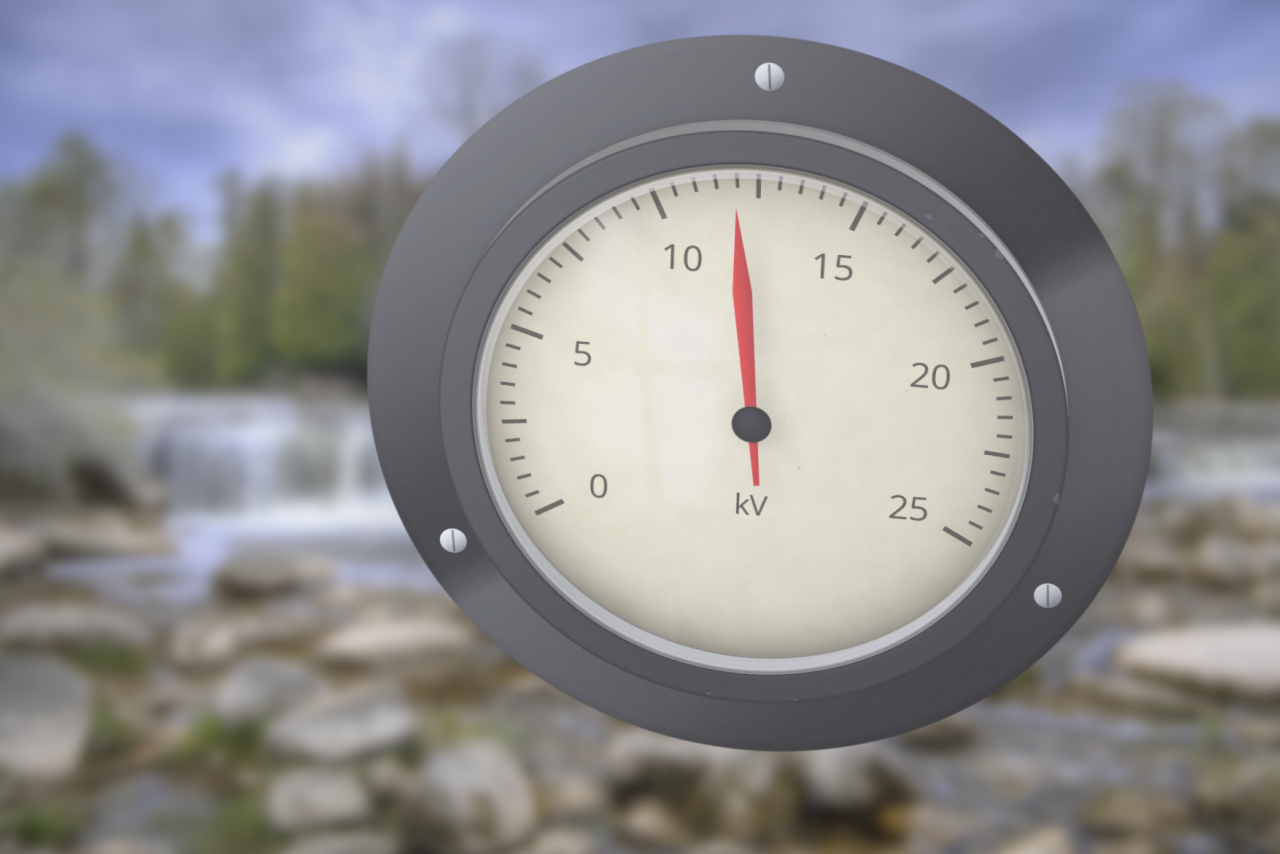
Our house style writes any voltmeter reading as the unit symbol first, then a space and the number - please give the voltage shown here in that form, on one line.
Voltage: kV 12
